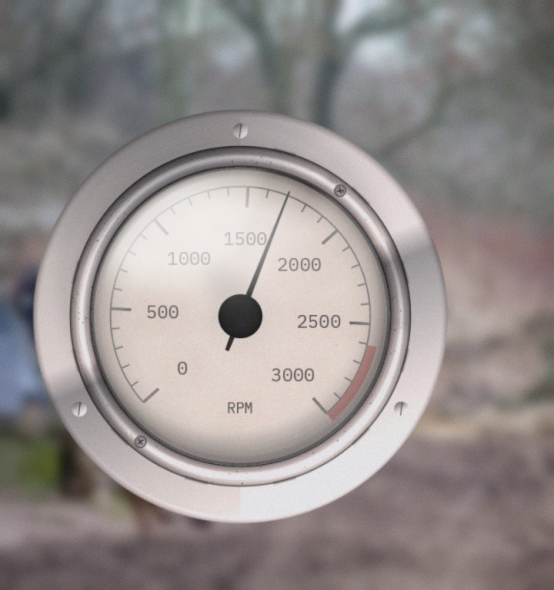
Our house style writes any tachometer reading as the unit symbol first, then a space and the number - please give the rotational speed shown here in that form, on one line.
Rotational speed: rpm 1700
